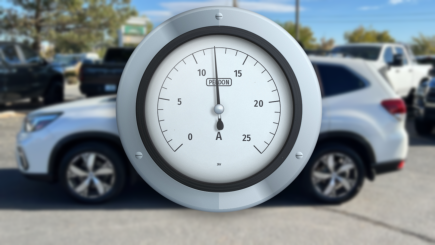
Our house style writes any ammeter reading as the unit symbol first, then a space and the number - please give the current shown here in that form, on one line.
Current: A 12
